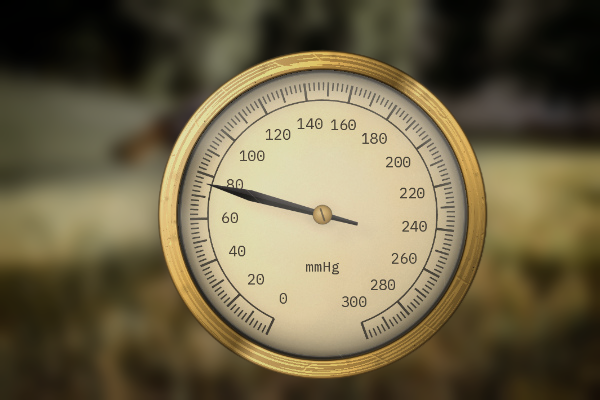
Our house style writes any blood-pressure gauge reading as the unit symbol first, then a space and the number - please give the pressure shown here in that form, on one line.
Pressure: mmHg 76
